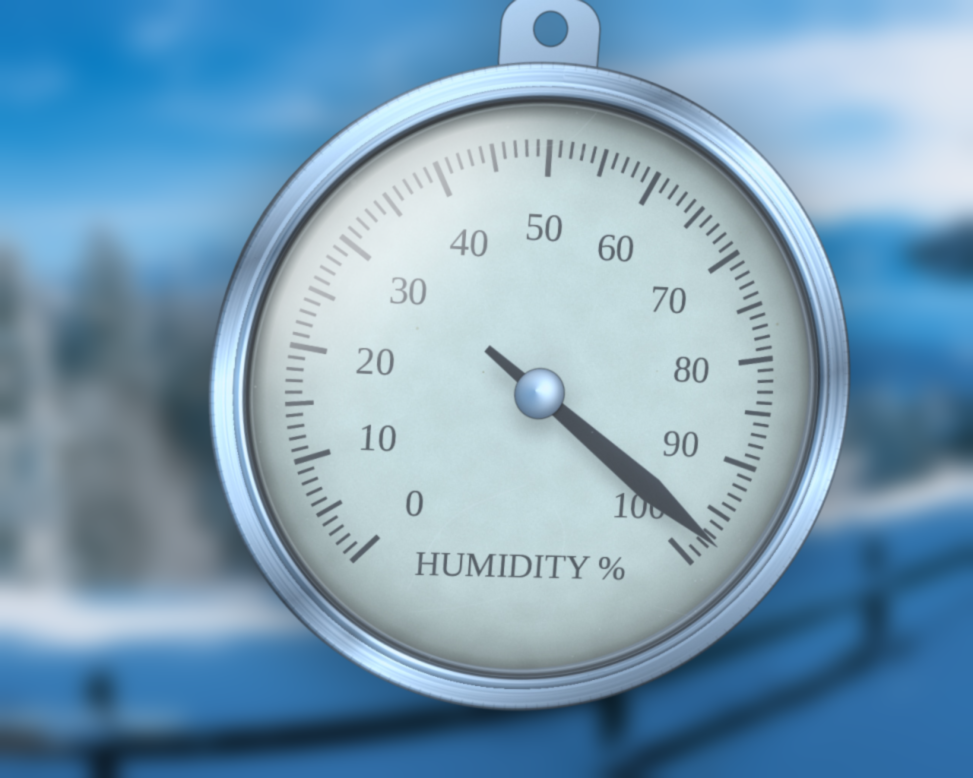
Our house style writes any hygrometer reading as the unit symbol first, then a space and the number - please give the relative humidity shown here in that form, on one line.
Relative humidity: % 97.5
